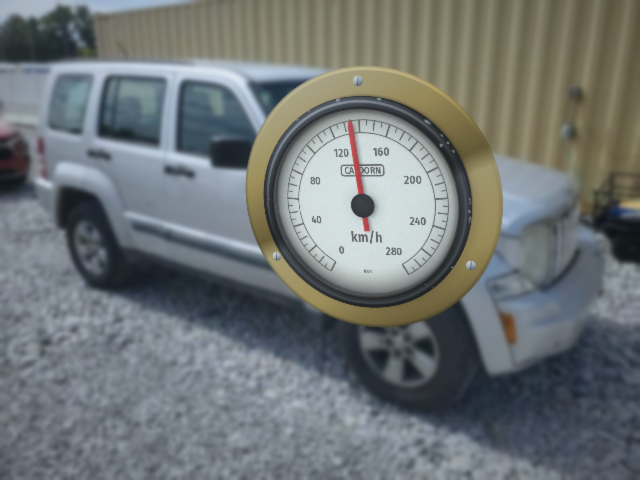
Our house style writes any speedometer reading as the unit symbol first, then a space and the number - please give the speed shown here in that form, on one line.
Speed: km/h 135
